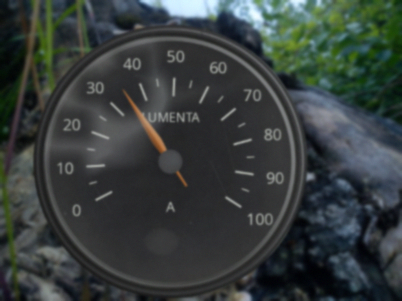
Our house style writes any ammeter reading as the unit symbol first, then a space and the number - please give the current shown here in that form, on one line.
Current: A 35
